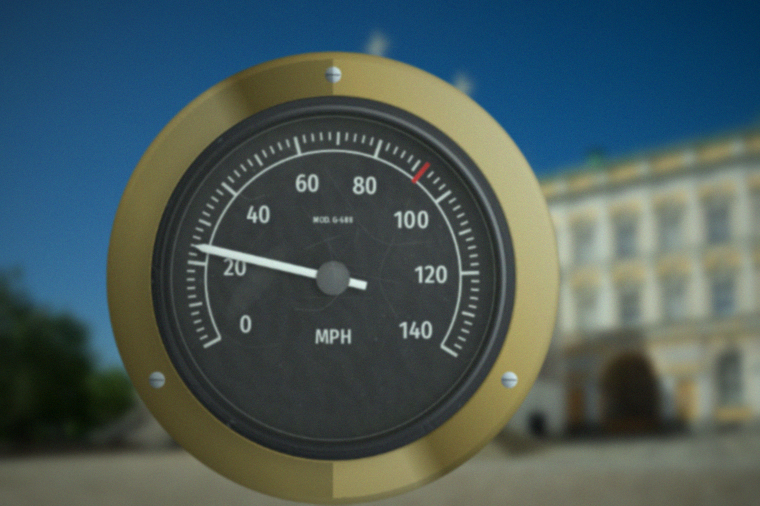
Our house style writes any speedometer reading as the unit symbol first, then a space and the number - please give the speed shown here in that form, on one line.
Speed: mph 24
